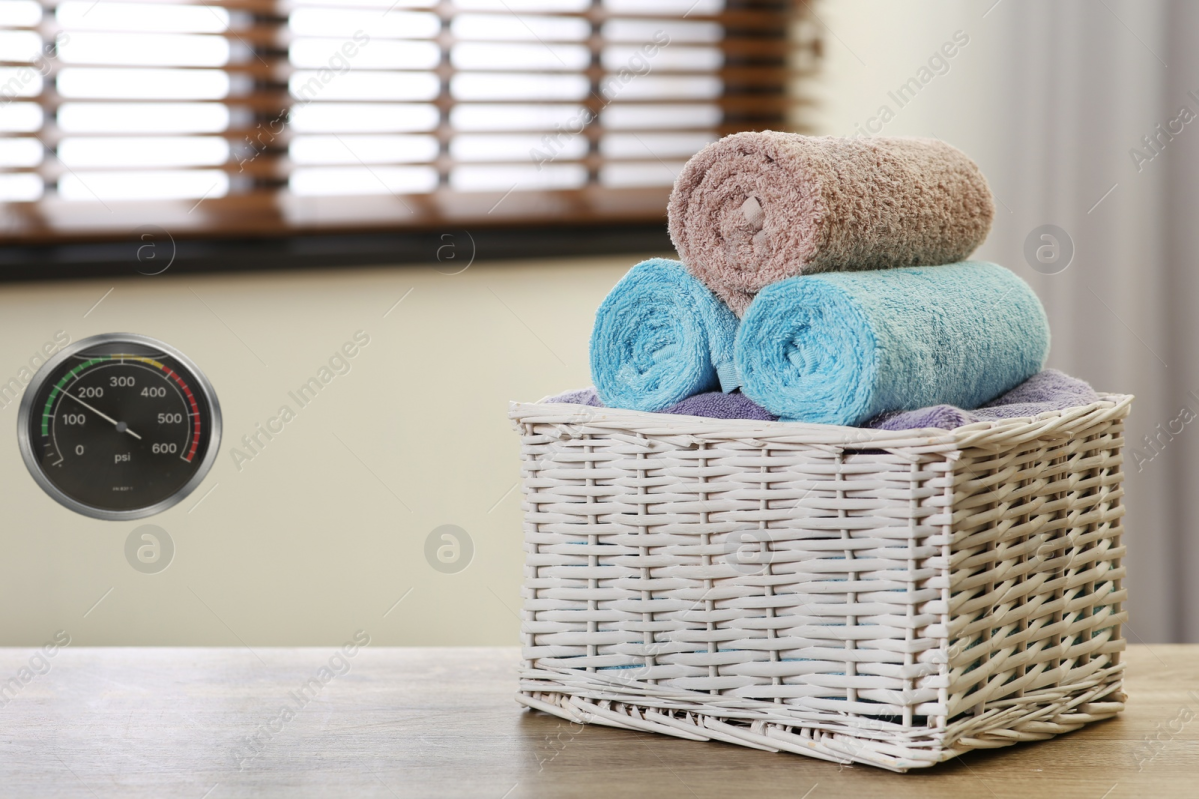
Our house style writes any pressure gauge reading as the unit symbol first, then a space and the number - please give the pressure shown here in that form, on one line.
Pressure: psi 160
